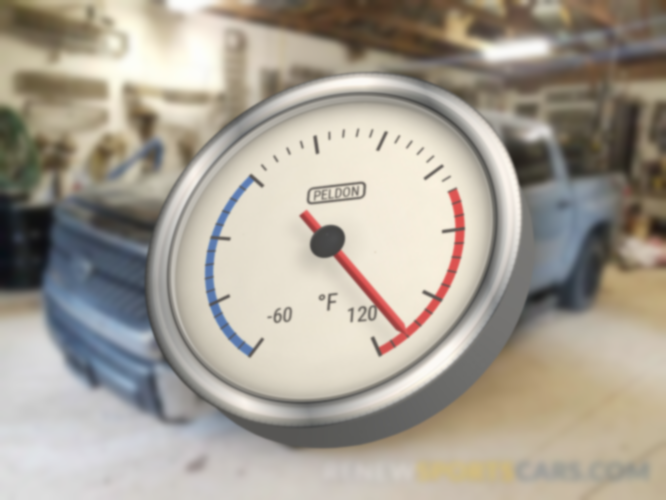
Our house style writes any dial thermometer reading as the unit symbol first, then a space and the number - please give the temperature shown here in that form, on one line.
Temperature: °F 112
